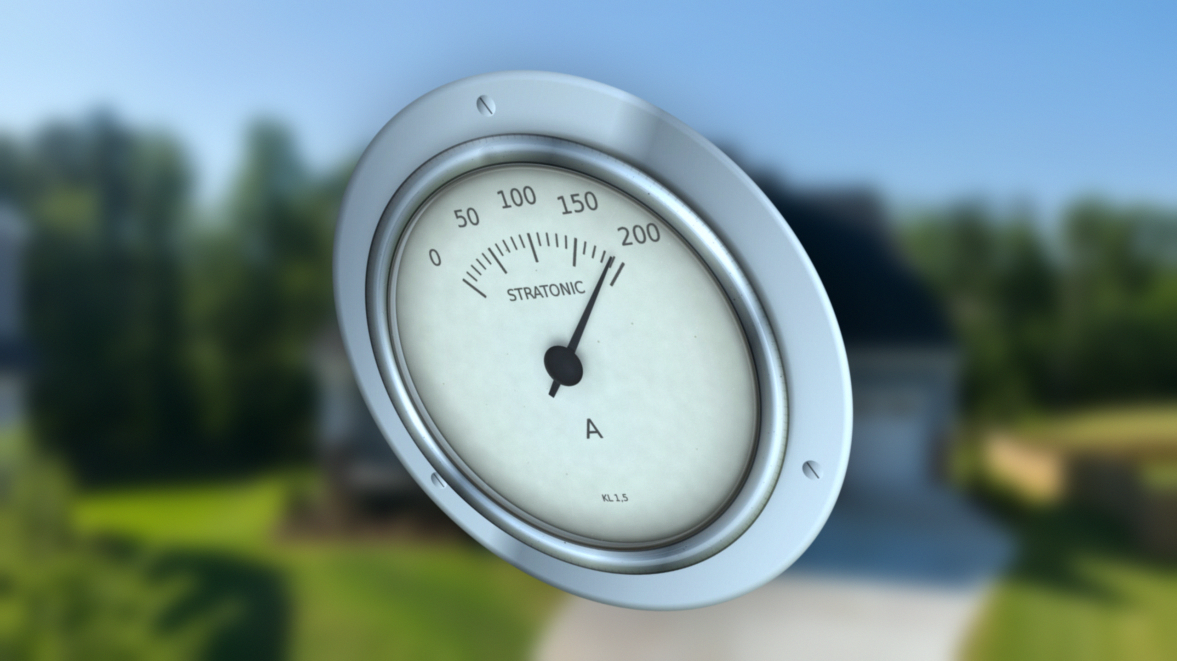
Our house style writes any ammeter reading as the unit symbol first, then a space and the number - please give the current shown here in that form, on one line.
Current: A 190
